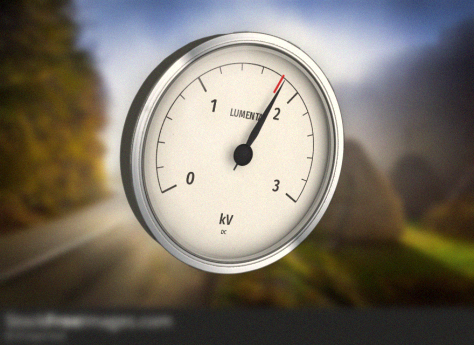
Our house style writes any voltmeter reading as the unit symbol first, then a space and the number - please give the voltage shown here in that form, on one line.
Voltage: kV 1.8
